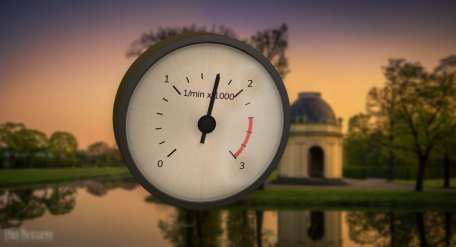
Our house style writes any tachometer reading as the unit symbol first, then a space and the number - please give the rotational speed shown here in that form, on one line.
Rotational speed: rpm 1600
